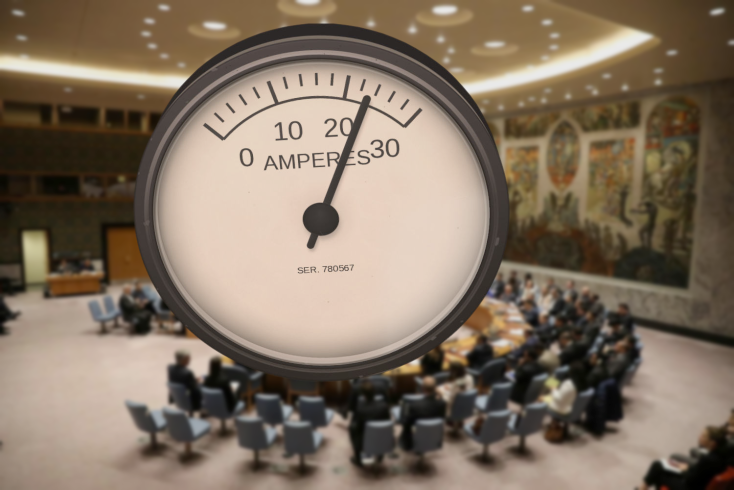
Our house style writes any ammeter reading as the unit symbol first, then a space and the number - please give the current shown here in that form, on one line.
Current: A 23
